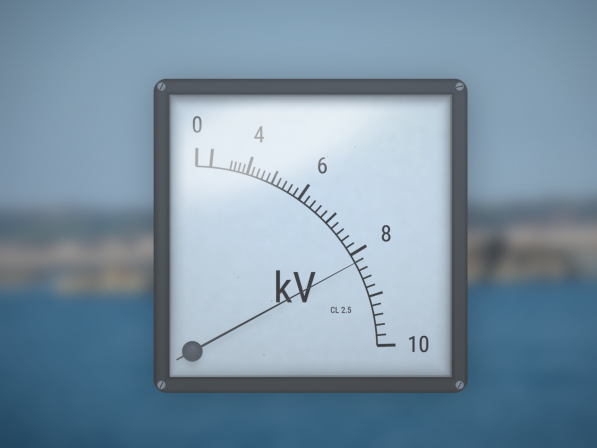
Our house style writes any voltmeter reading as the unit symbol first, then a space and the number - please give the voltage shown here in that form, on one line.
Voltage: kV 8.2
